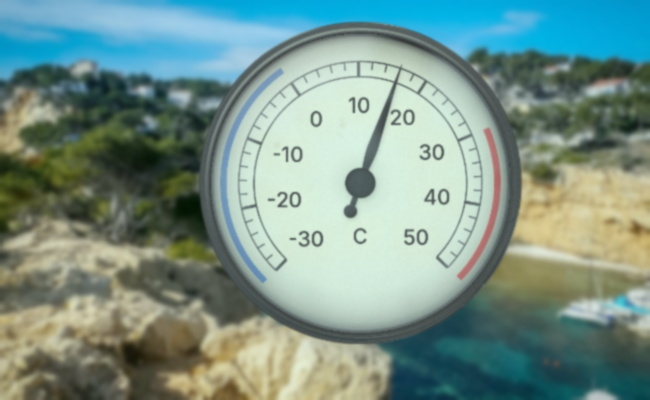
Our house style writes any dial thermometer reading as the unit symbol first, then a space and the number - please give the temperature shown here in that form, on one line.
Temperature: °C 16
